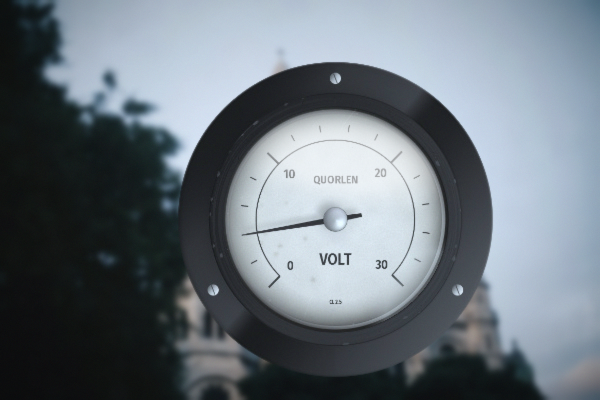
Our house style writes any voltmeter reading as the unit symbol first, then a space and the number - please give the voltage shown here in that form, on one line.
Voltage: V 4
